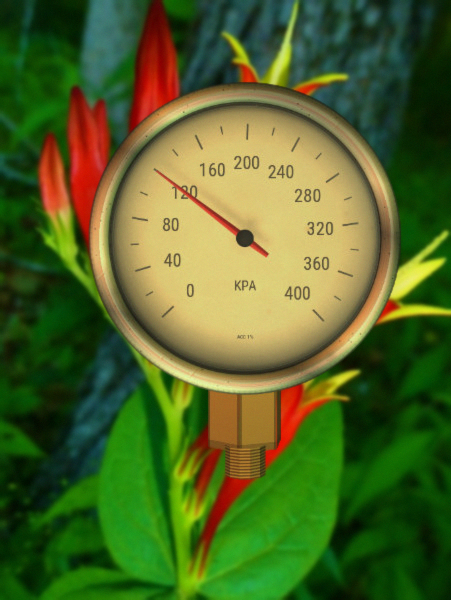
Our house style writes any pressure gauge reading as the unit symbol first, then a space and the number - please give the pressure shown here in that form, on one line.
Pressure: kPa 120
